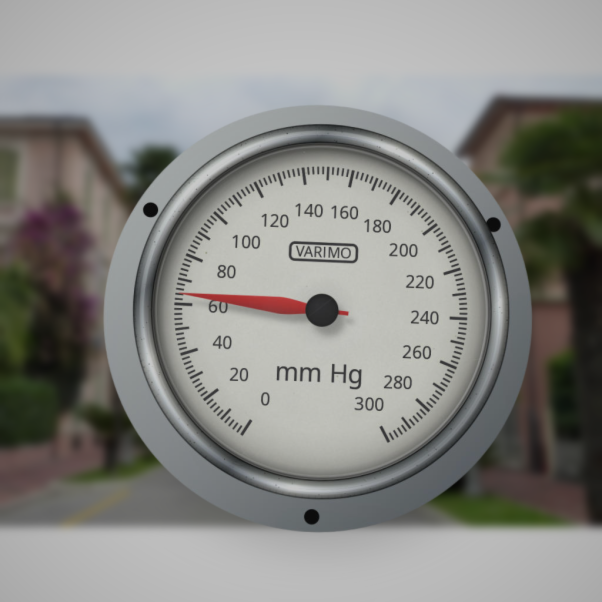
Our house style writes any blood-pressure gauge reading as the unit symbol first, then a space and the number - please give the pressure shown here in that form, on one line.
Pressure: mmHg 64
